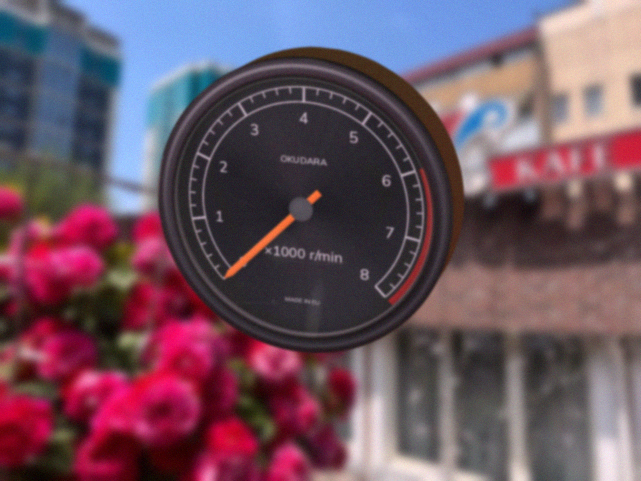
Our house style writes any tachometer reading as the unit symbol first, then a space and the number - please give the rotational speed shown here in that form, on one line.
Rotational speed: rpm 0
